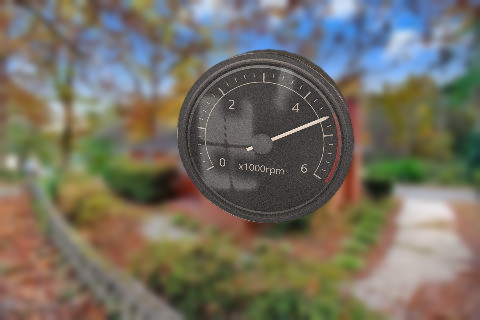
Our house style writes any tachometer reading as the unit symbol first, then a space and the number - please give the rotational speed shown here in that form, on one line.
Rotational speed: rpm 4600
